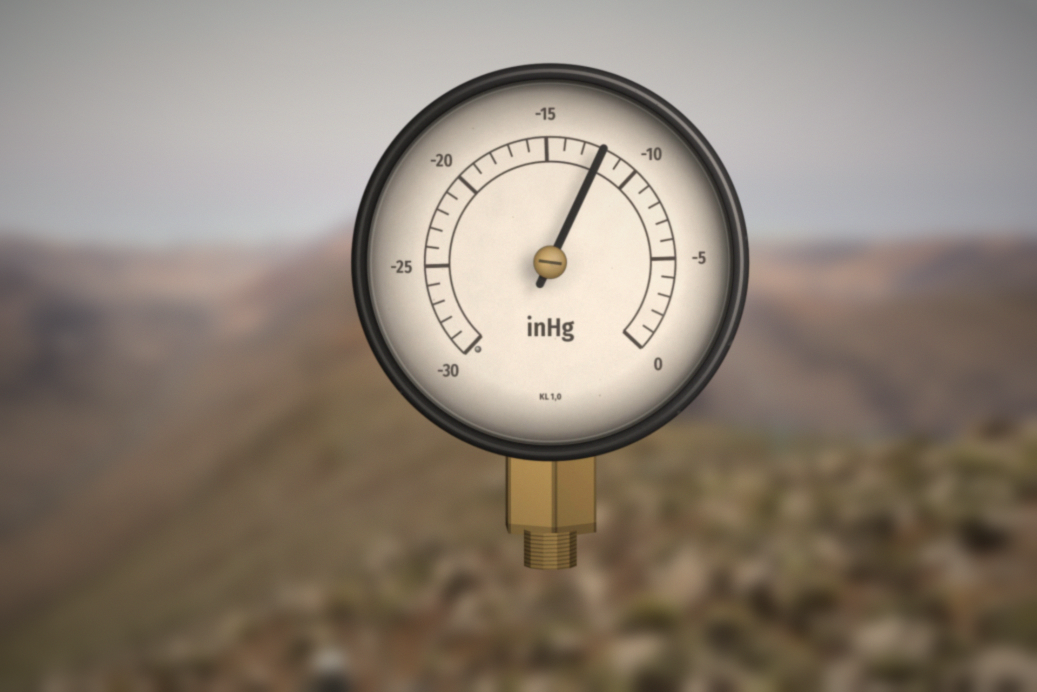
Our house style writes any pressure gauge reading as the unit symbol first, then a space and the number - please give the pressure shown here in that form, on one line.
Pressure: inHg -12
